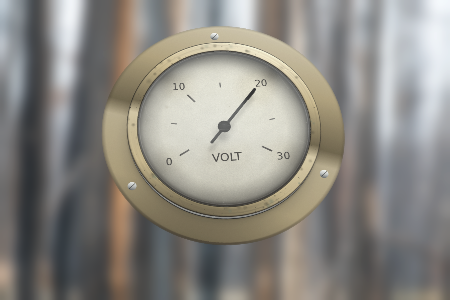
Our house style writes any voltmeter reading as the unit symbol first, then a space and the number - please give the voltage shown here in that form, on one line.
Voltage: V 20
